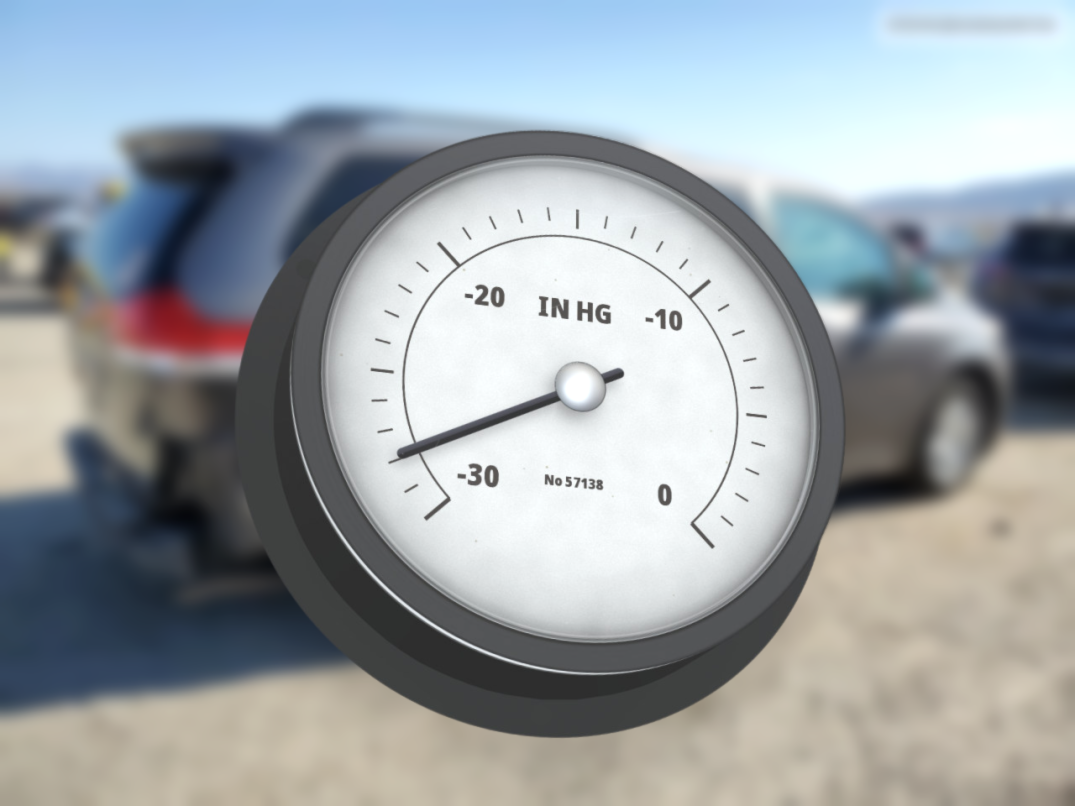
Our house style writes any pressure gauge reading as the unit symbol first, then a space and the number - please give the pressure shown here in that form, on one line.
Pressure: inHg -28
